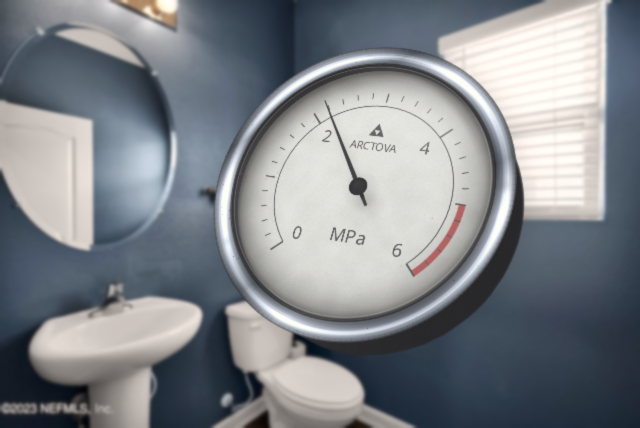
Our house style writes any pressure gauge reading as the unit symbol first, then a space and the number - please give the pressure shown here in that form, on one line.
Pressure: MPa 2.2
